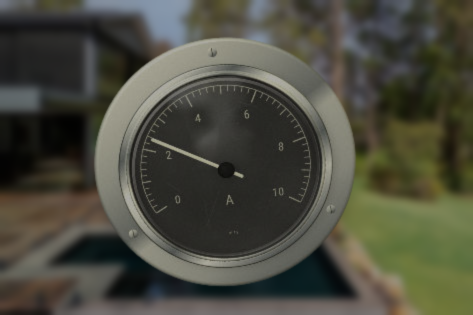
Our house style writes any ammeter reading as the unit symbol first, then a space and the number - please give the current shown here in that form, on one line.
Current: A 2.4
